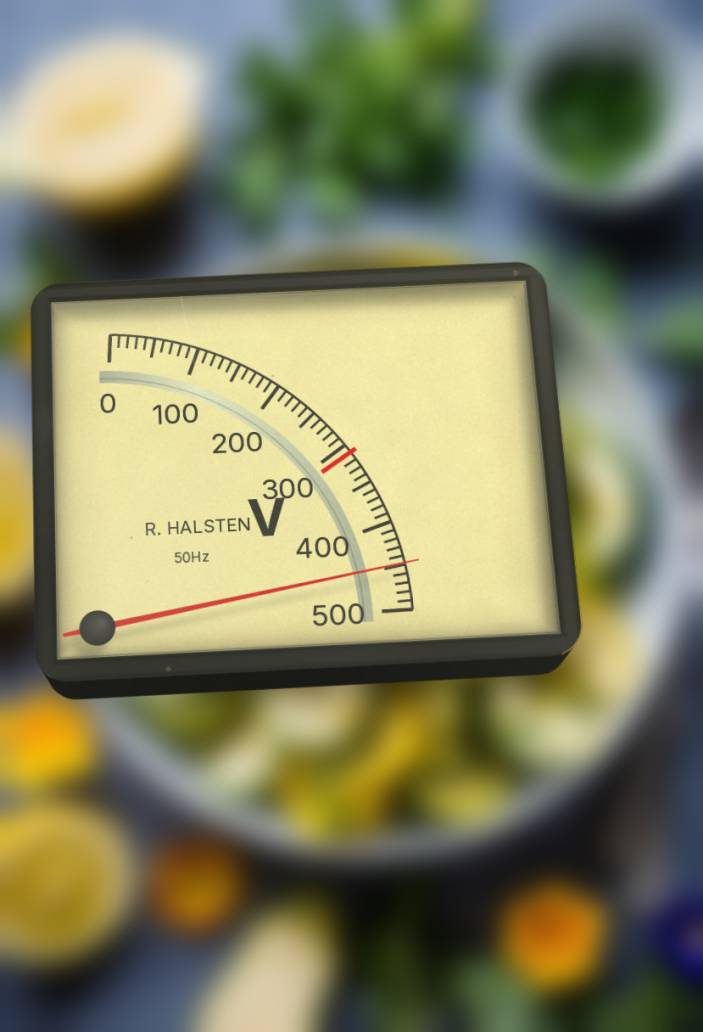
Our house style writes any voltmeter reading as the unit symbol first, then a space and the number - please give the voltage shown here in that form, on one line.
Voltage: V 450
